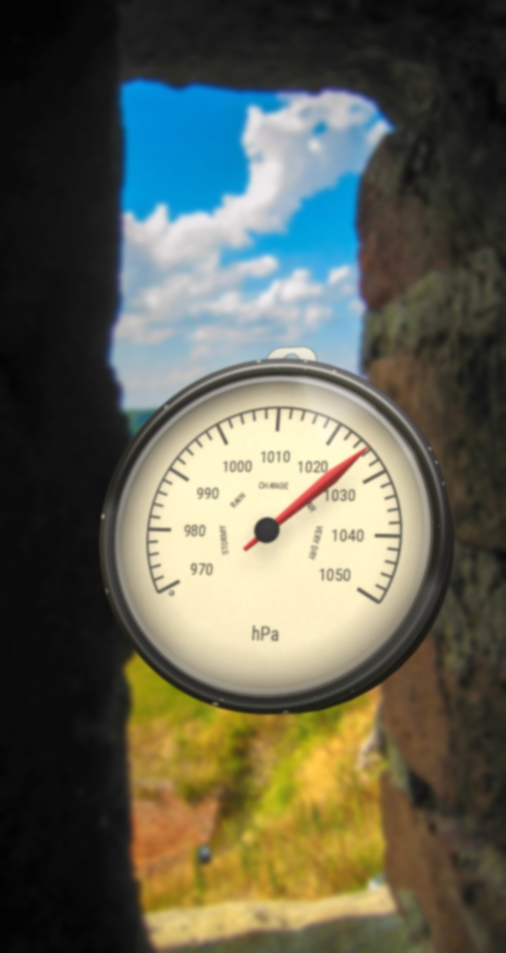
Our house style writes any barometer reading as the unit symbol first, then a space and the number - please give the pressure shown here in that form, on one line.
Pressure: hPa 1026
